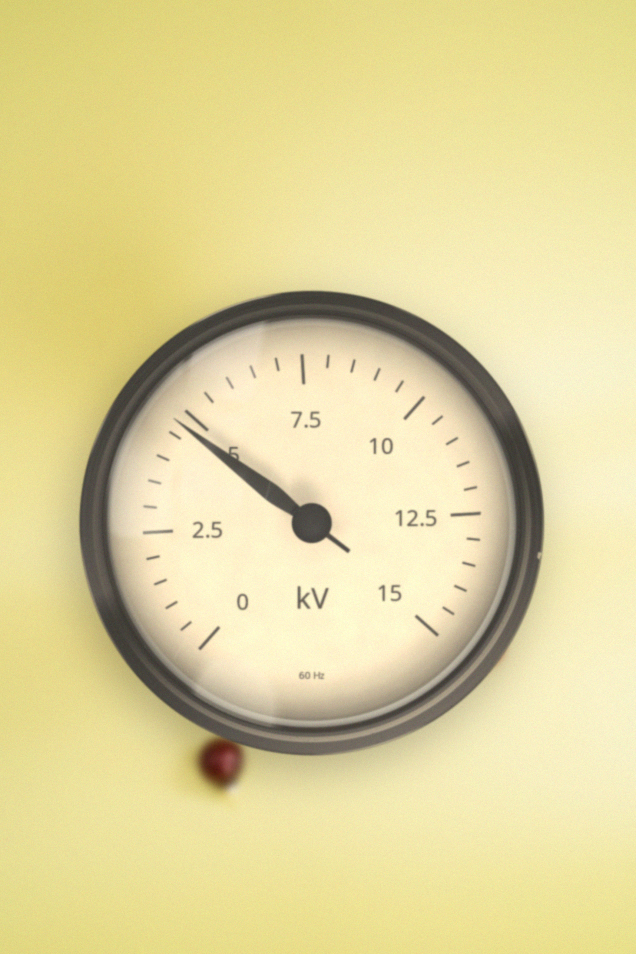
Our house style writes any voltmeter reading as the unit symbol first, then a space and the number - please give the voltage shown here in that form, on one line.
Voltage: kV 4.75
